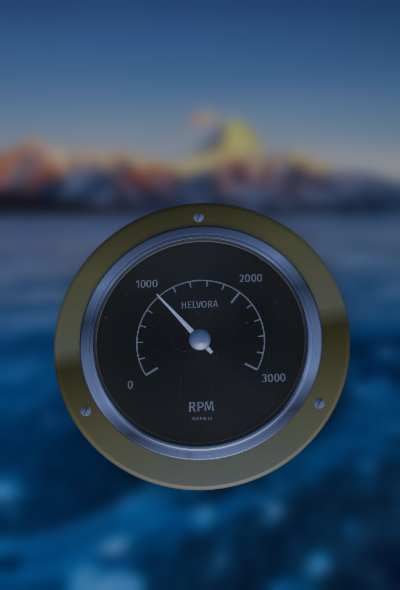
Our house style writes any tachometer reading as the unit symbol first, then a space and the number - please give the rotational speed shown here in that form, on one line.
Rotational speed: rpm 1000
